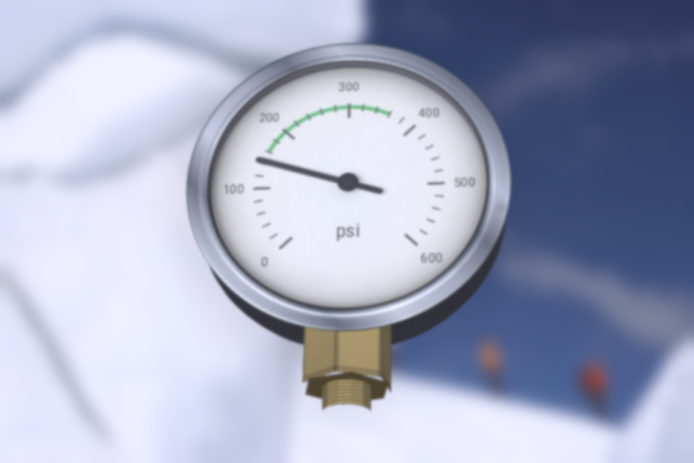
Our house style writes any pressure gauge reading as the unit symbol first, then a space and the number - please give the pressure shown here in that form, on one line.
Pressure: psi 140
